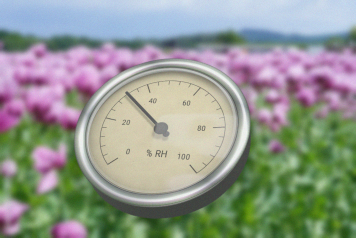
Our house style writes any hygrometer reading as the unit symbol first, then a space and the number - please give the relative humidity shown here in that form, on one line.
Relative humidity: % 32
